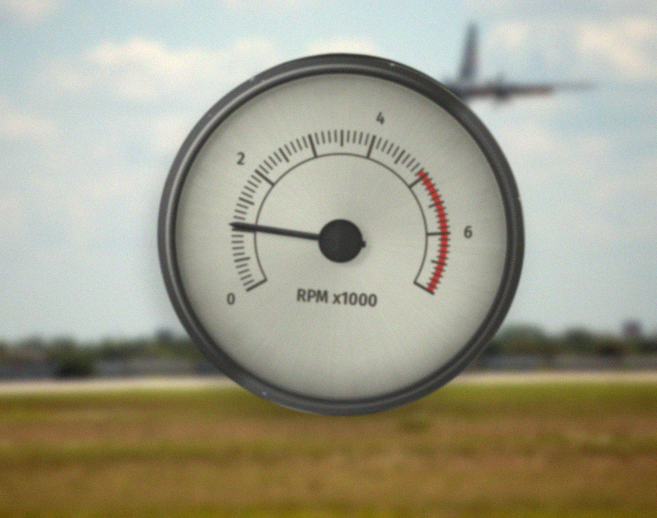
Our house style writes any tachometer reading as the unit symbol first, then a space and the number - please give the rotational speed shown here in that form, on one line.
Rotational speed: rpm 1100
